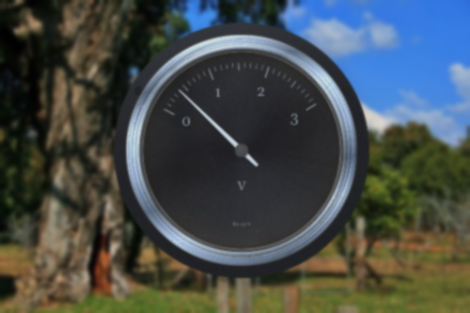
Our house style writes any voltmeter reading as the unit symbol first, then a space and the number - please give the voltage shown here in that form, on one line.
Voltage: V 0.4
